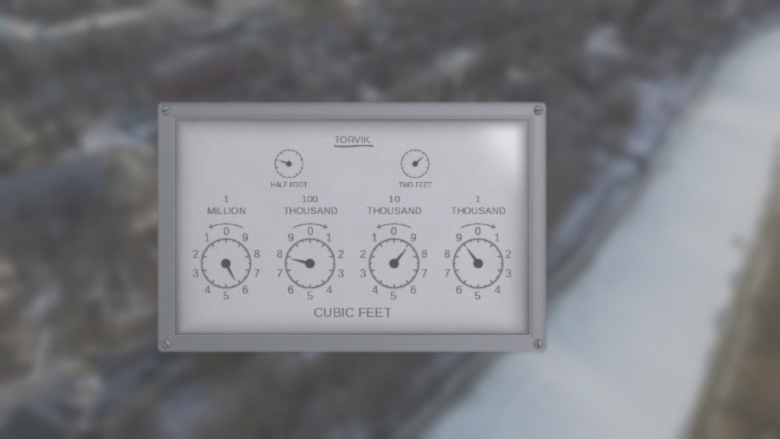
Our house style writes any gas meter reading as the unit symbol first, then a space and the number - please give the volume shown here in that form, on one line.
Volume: ft³ 578900
